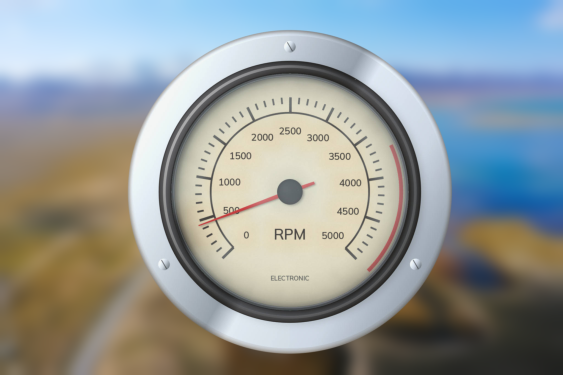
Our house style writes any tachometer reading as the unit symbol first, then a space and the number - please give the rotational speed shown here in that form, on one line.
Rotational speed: rpm 450
